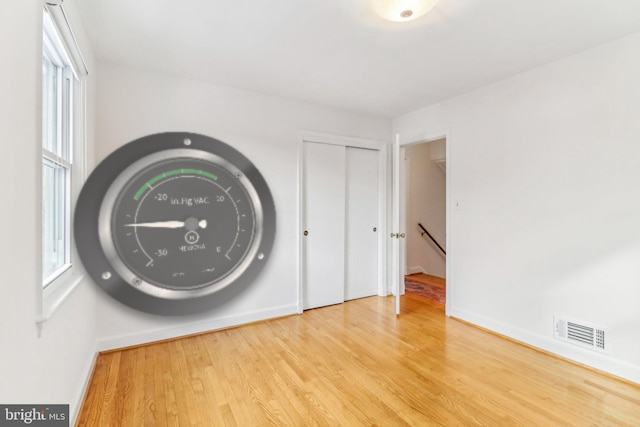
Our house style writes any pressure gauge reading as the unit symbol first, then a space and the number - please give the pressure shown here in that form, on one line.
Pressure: inHg -25
